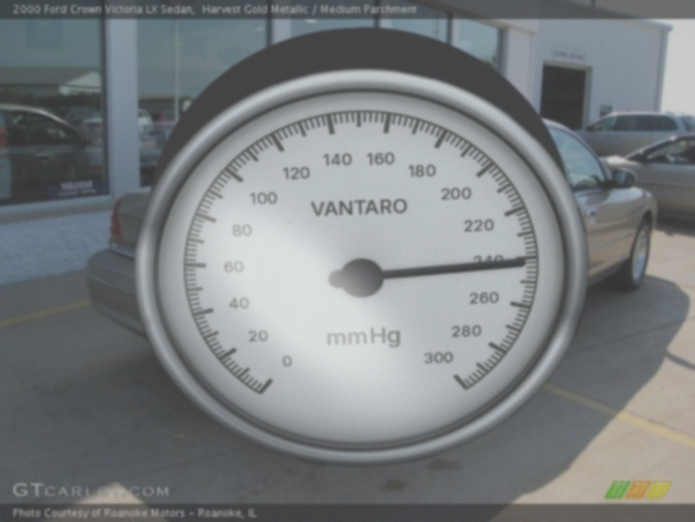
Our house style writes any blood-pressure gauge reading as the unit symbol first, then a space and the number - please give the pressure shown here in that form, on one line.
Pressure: mmHg 240
